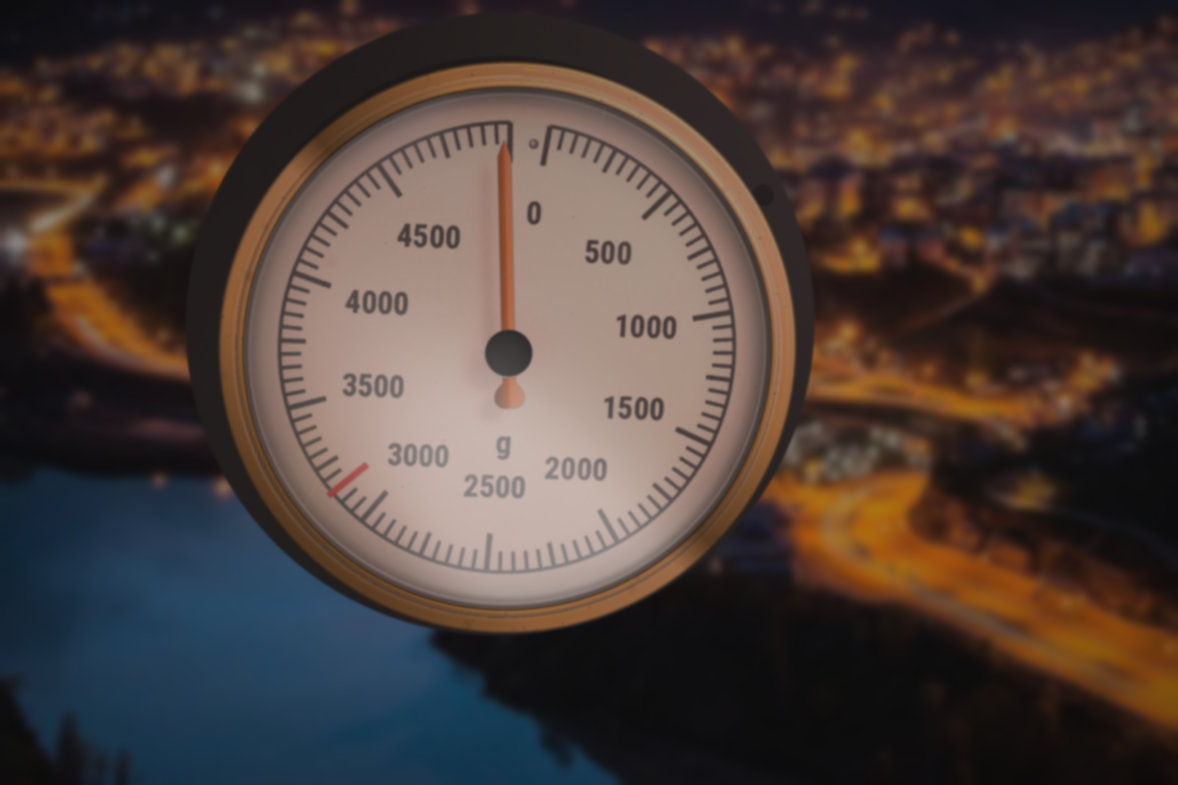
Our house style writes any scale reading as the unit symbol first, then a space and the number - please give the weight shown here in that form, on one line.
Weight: g 4975
